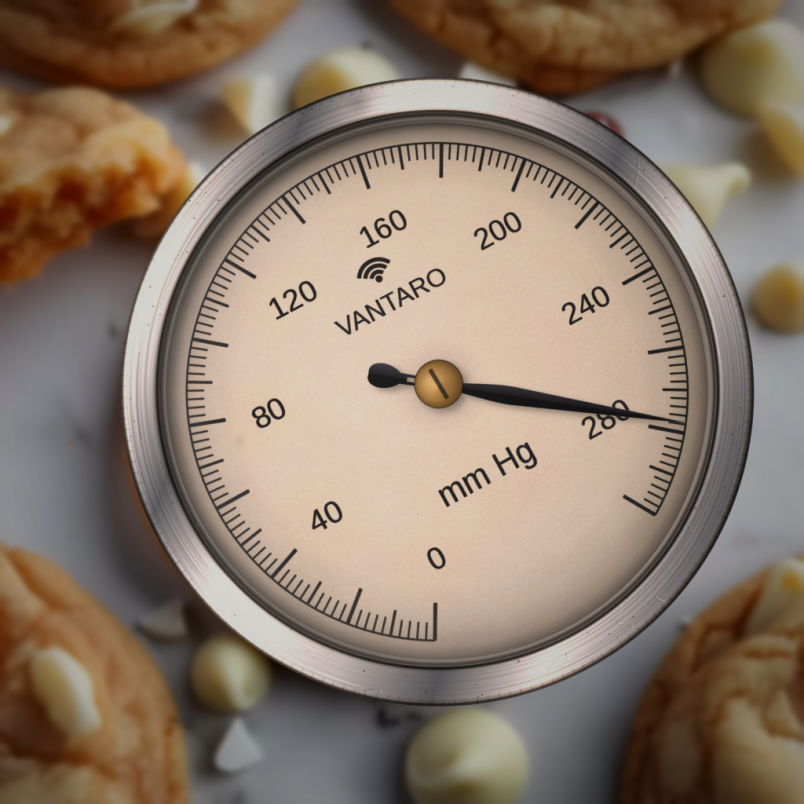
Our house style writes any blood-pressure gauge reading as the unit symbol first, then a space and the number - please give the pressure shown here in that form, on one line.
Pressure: mmHg 278
